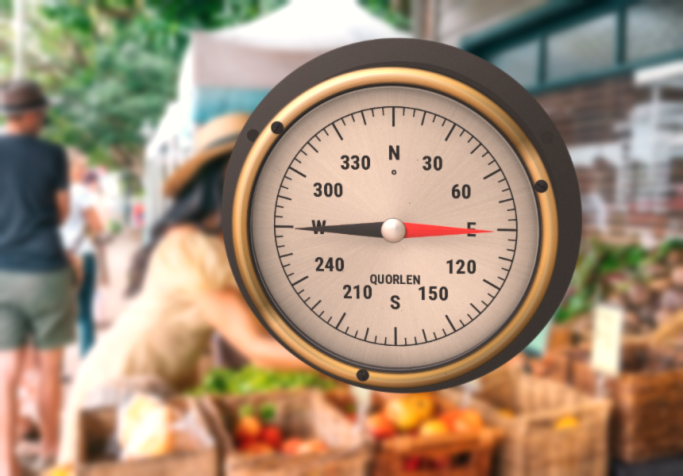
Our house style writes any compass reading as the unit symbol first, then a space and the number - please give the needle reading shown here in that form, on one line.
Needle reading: ° 90
